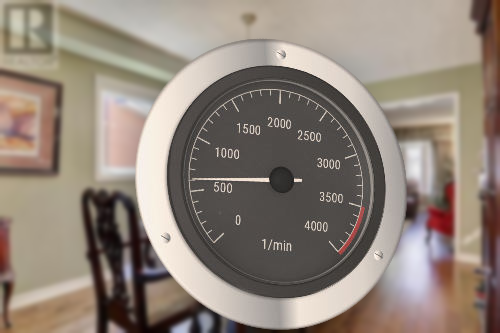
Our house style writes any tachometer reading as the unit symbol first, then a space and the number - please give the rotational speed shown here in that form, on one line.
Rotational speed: rpm 600
